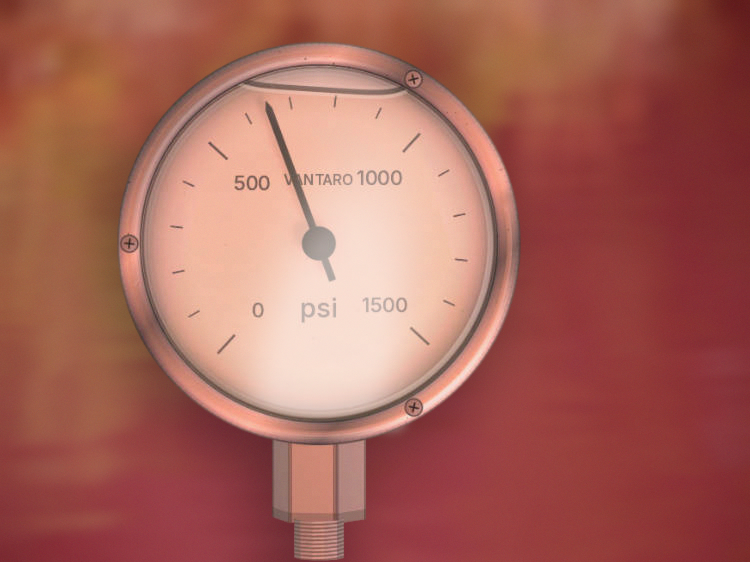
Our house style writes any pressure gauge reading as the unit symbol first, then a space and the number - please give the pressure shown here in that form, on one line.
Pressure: psi 650
